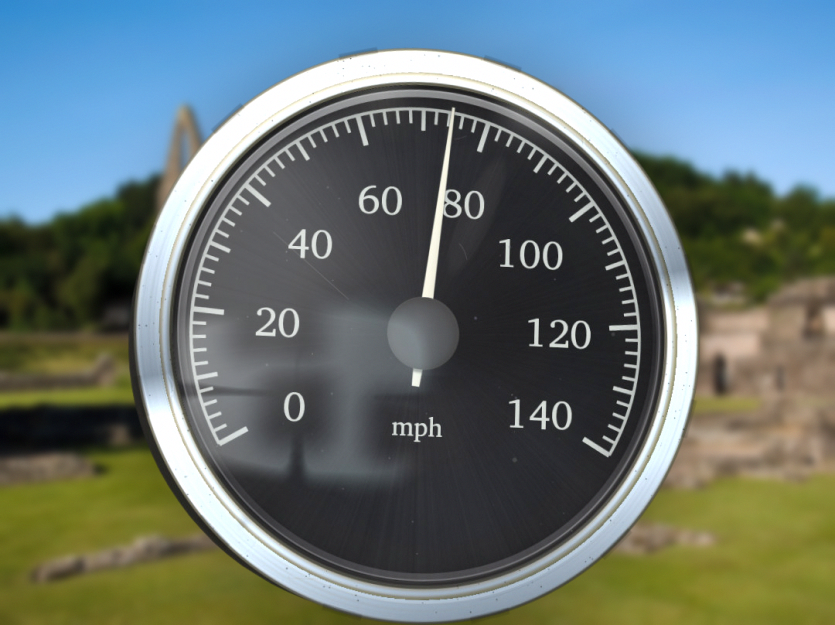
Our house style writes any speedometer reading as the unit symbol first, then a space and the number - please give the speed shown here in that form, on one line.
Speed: mph 74
